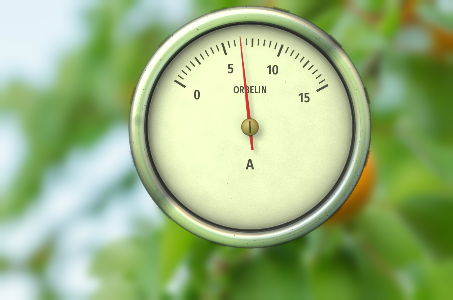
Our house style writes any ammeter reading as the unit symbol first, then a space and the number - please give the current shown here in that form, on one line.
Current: A 6.5
